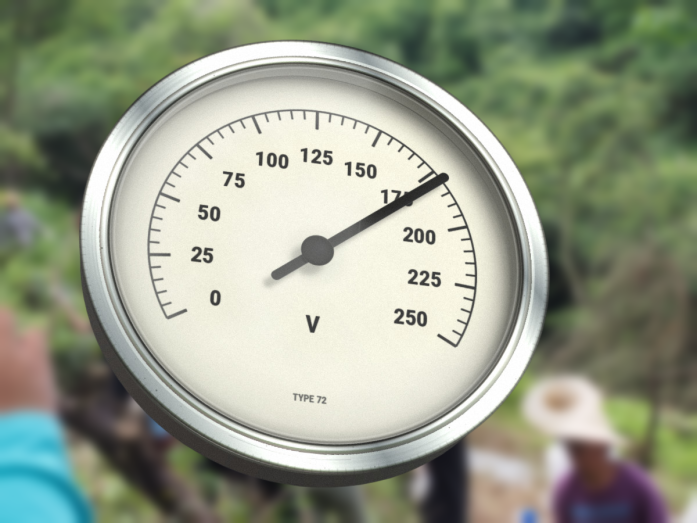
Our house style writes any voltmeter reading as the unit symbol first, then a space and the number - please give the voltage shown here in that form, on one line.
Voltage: V 180
